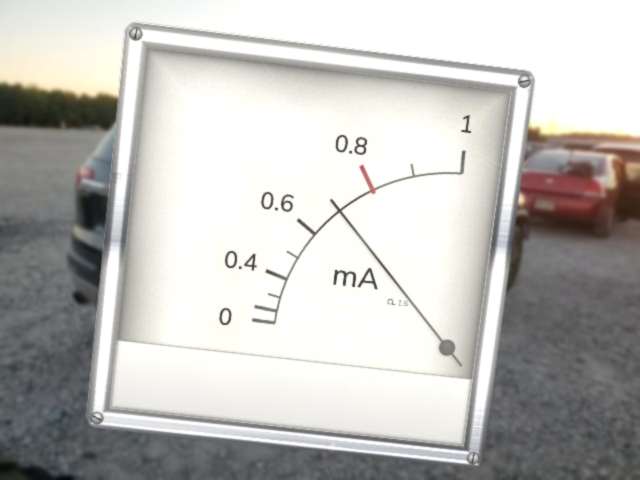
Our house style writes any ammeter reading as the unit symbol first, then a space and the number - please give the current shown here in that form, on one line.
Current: mA 0.7
